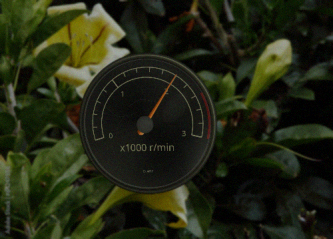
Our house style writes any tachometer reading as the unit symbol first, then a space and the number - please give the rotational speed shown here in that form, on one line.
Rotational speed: rpm 2000
